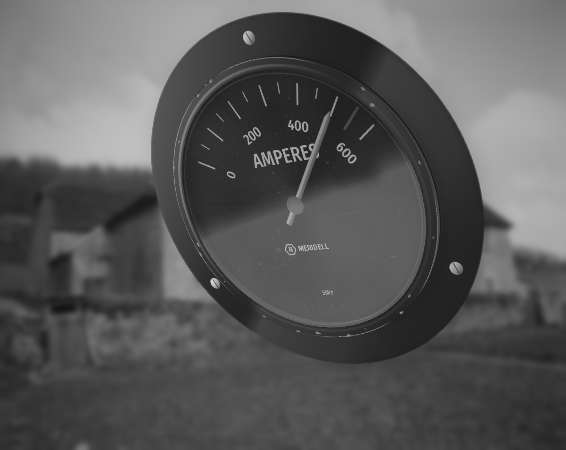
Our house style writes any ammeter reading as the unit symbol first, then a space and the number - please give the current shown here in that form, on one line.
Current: A 500
